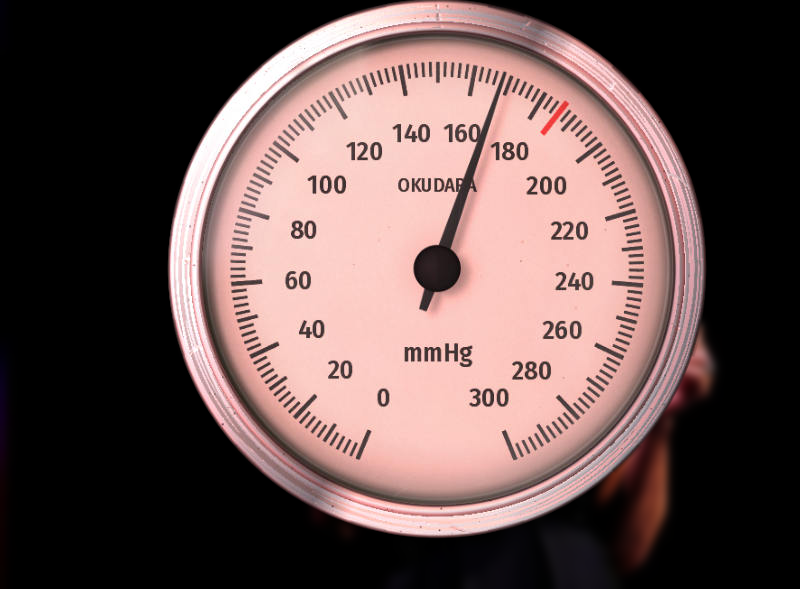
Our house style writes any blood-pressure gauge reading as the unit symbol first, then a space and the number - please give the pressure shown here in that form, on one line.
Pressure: mmHg 168
